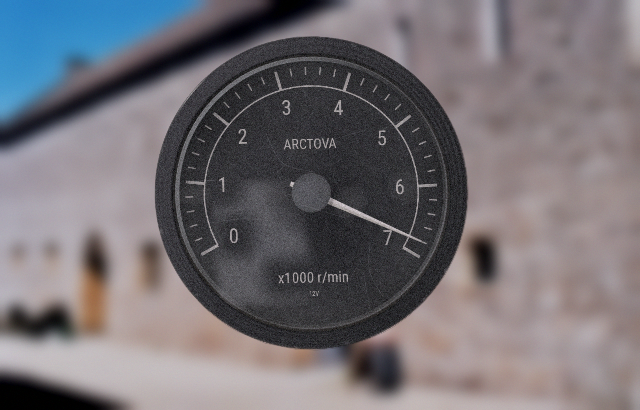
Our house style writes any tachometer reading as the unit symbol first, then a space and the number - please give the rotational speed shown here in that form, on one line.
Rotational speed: rpm 6800
